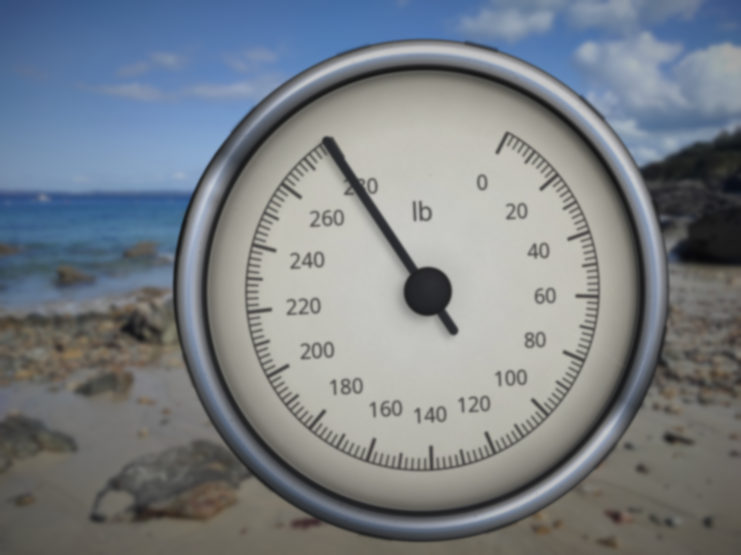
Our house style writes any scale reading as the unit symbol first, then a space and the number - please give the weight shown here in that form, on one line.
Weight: lb 278
